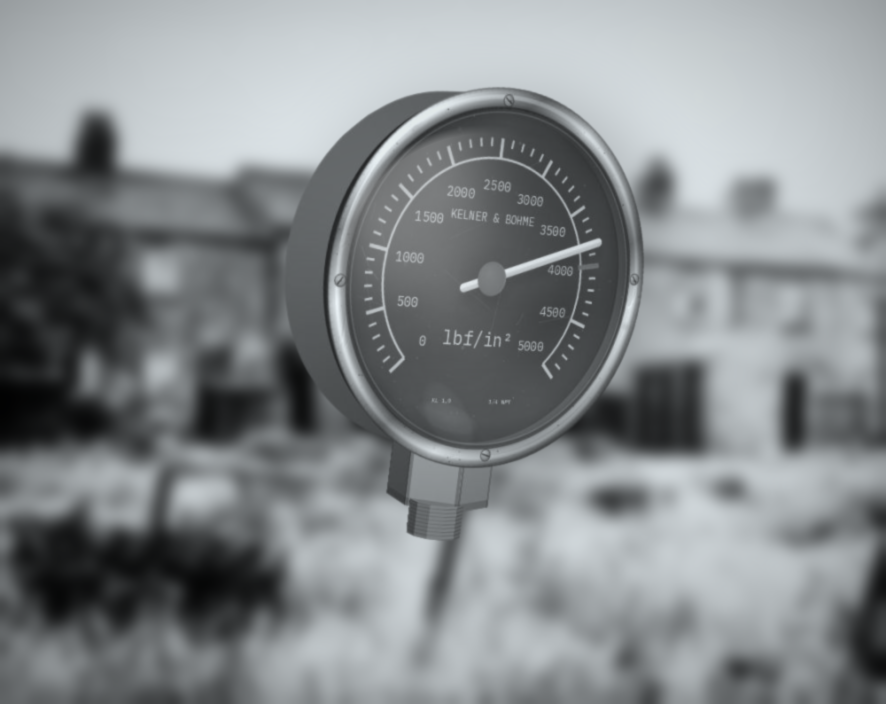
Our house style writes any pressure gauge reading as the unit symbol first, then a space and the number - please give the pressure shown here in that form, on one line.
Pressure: psi 3800
